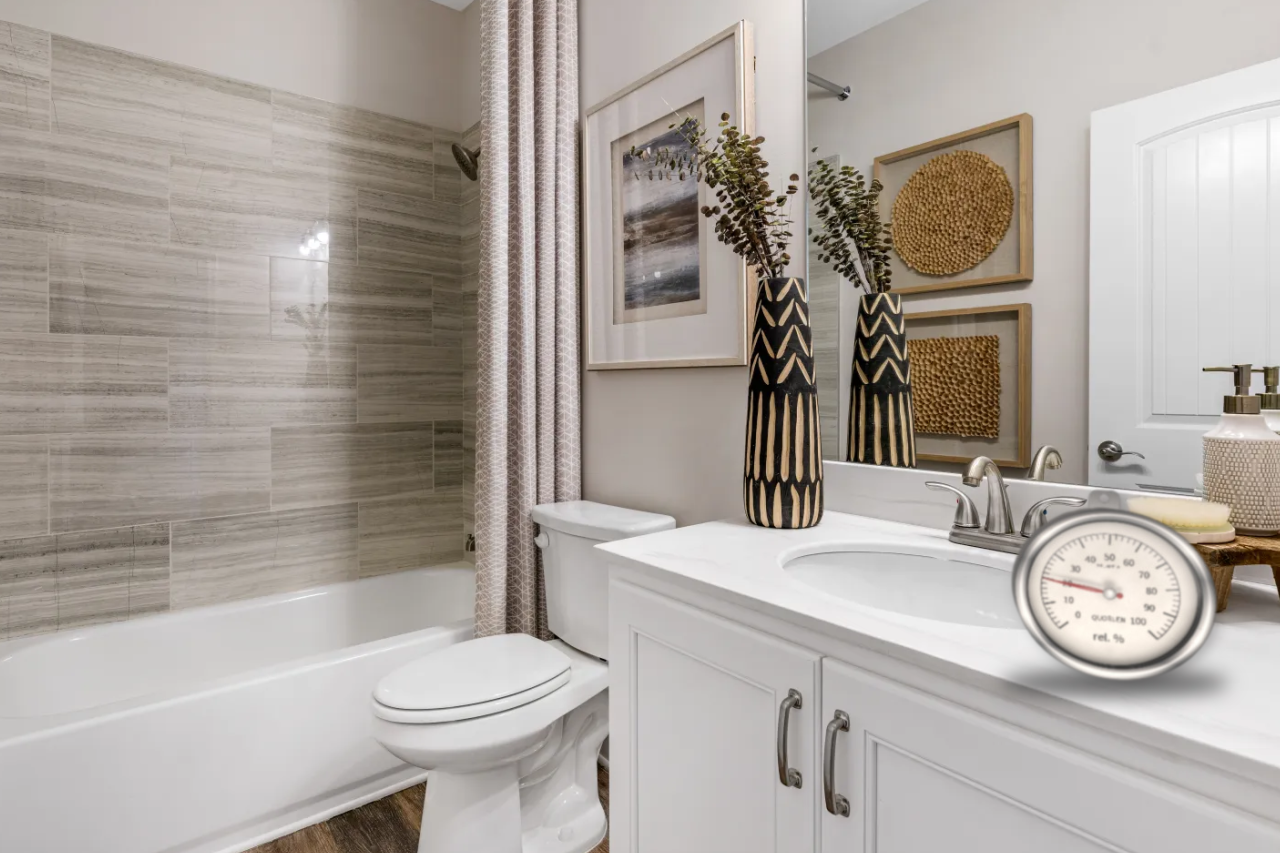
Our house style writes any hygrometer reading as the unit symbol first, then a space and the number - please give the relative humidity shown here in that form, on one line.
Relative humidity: % 20
